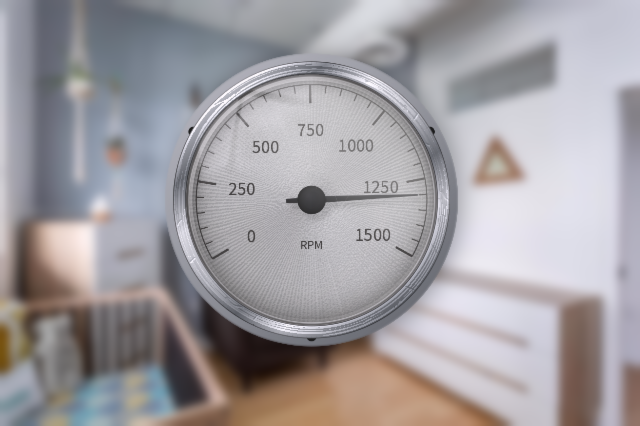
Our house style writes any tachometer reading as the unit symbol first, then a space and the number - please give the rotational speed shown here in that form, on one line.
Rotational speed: rpm 1300
